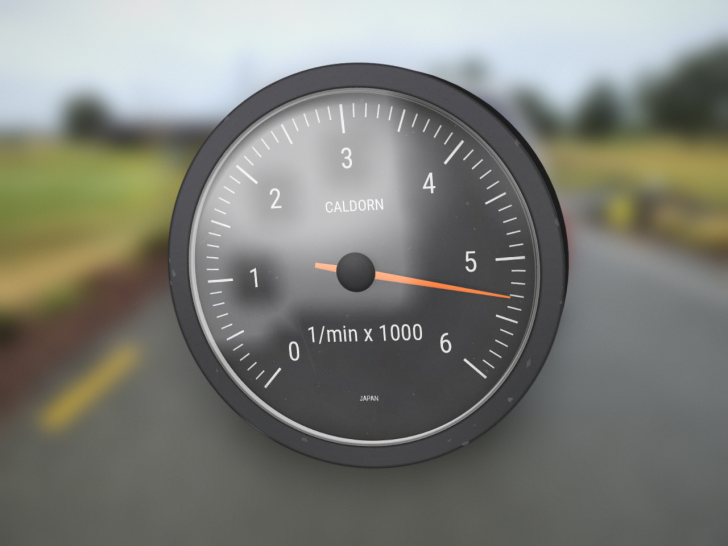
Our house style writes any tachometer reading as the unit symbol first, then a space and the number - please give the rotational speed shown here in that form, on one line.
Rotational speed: rpm 5300
